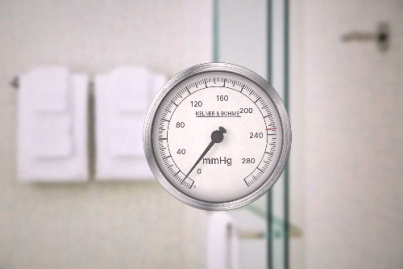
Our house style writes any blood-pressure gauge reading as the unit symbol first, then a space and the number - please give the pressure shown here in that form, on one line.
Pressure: mmHg 10
